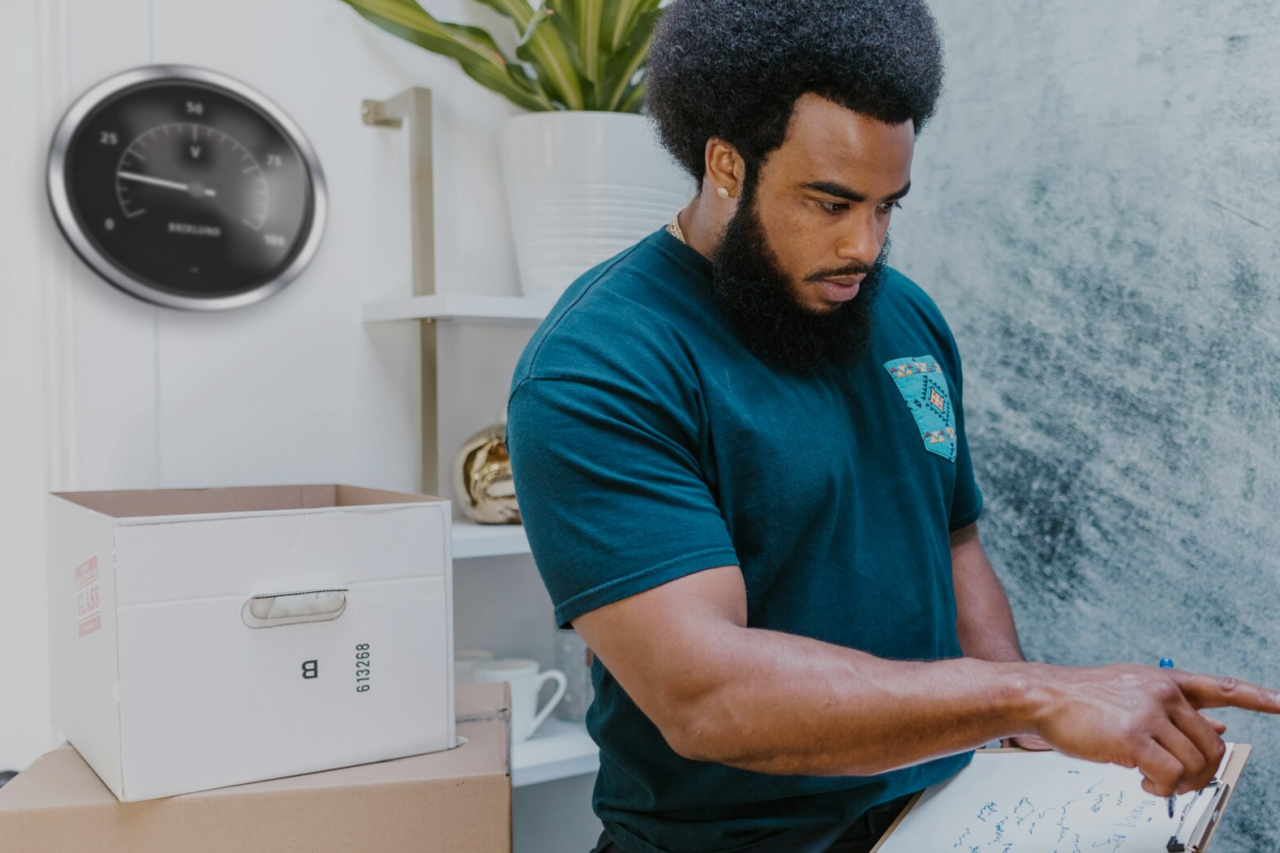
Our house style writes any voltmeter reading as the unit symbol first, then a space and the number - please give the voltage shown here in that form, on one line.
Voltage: V 15
